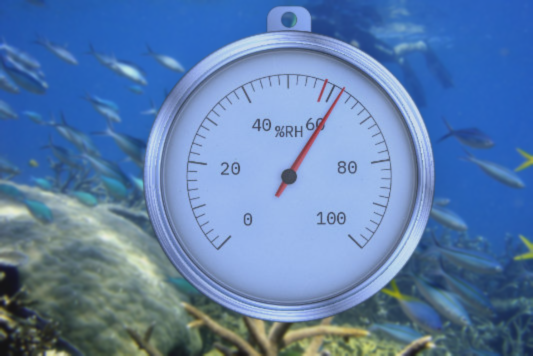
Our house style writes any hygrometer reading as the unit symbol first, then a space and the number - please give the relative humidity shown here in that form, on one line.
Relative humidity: % 62
